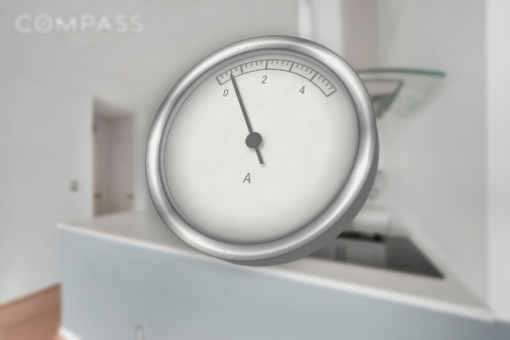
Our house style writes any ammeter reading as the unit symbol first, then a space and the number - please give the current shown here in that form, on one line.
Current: A 0.6
